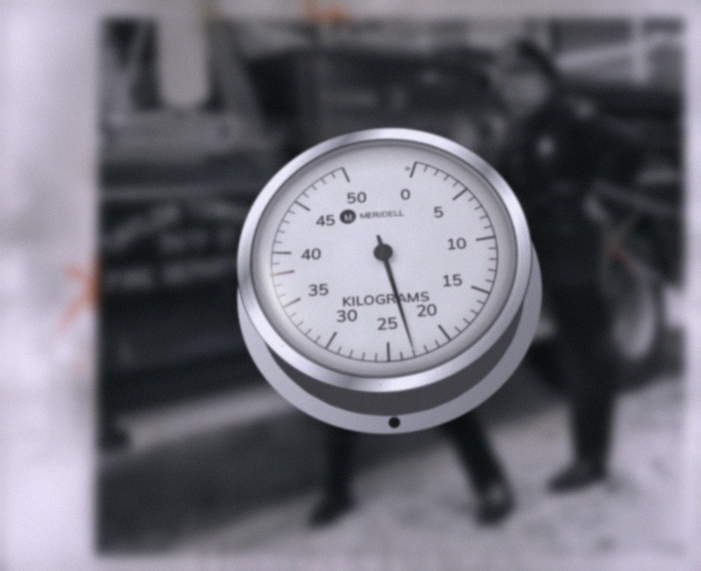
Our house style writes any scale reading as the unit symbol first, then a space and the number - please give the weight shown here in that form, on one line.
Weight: kg 23
